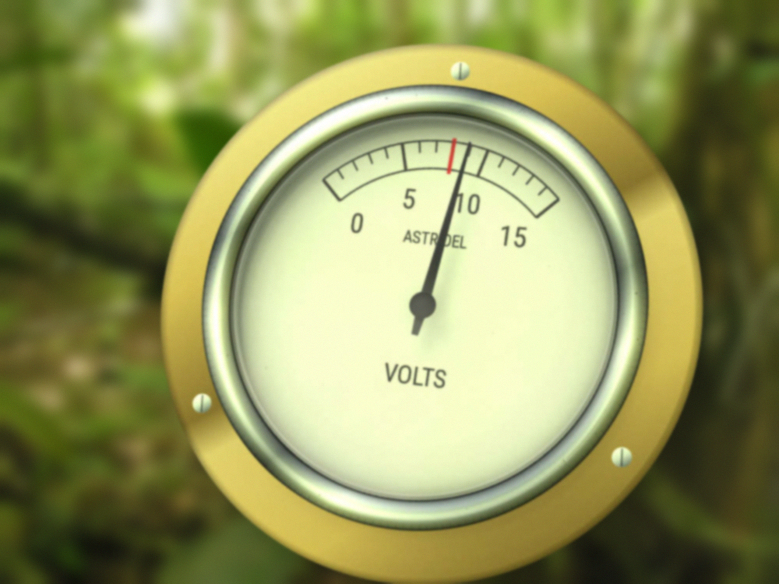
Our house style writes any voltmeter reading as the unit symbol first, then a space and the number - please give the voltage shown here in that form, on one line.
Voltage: V 9
